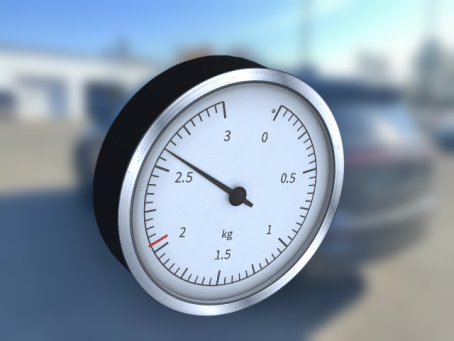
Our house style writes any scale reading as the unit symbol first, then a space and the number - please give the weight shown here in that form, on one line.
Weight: kg 2.6
